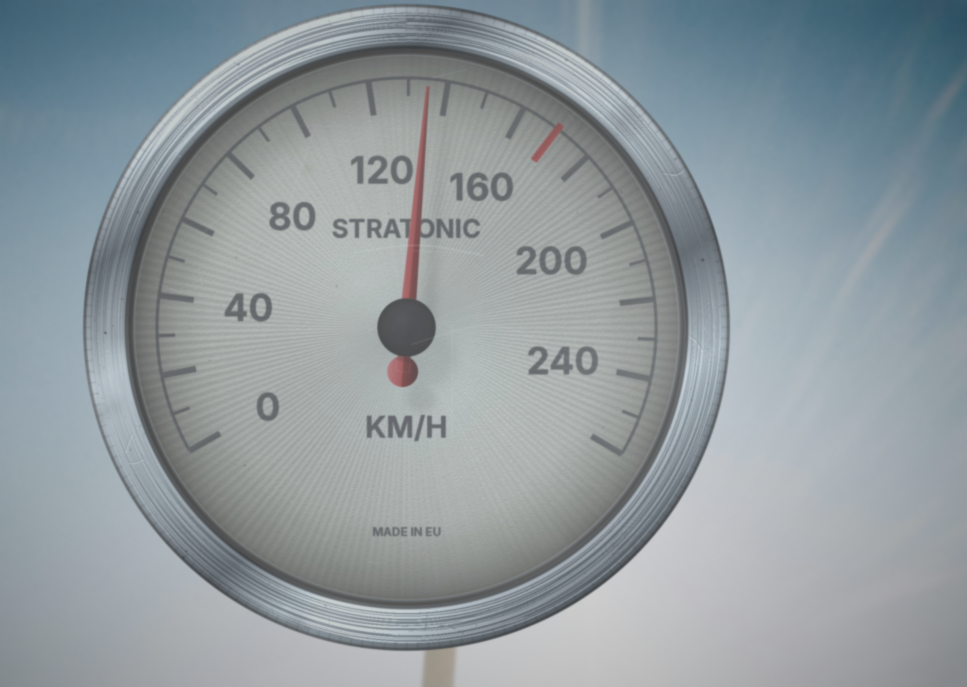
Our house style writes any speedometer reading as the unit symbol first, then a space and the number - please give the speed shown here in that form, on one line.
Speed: km/h 135
